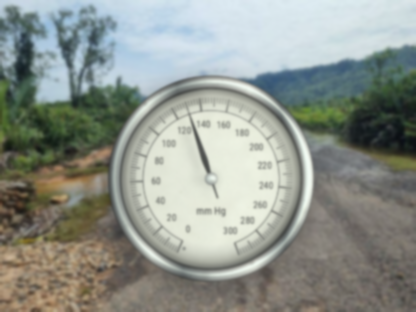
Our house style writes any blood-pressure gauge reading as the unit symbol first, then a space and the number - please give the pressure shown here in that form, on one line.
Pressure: mmHg 130
